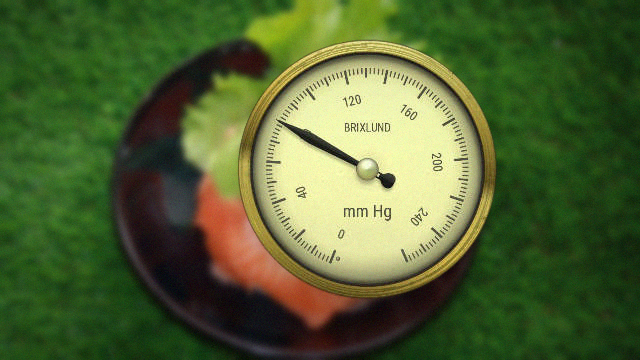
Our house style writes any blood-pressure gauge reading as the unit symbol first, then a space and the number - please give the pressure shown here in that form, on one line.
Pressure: mmHg 80
